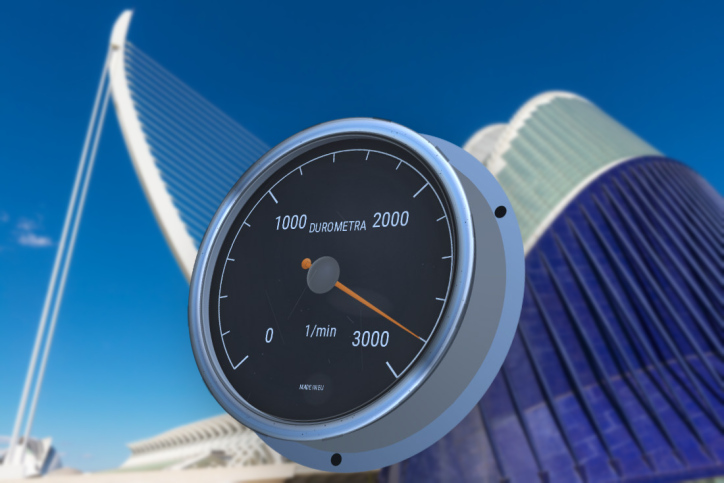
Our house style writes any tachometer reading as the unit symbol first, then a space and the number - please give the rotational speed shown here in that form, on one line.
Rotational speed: rpm 2800
